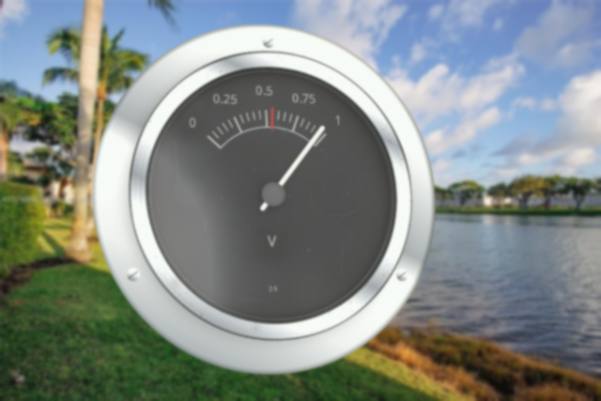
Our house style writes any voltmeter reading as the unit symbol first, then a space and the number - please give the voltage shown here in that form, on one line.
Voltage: V 0.95
